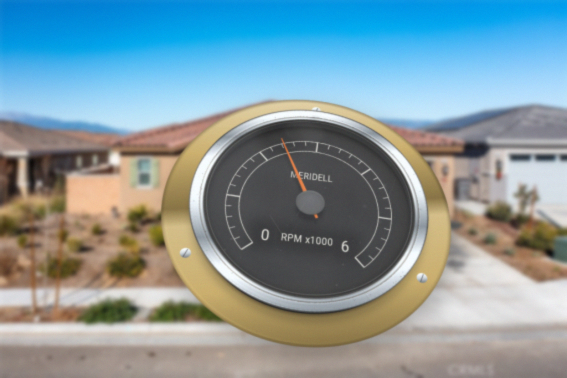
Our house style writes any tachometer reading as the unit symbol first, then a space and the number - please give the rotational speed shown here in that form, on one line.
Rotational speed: rpm 2400
